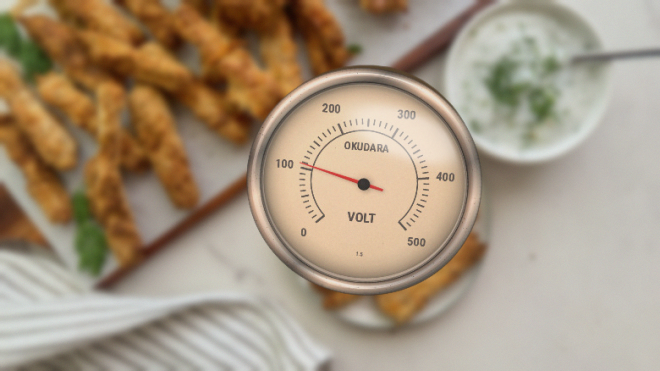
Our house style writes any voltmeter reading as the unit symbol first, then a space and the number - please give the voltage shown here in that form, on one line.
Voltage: V 110
